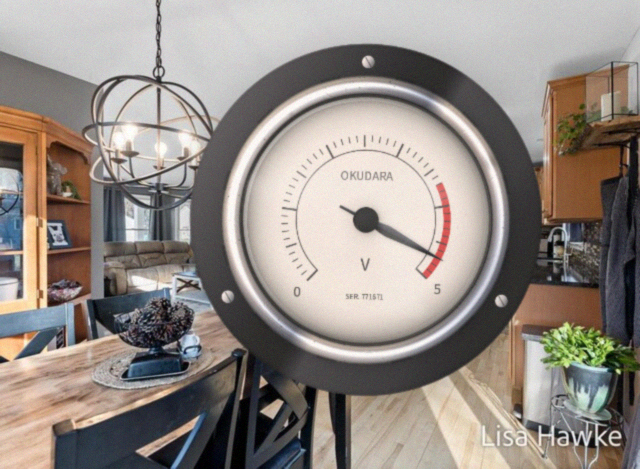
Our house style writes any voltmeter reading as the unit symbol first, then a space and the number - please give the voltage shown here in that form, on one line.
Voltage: V 4.7
